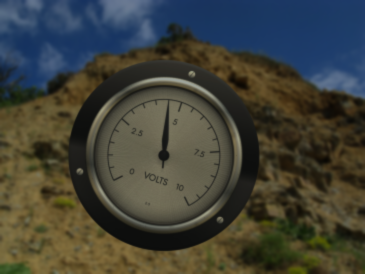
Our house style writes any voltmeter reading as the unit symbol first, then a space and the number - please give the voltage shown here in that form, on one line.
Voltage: V 4.5
